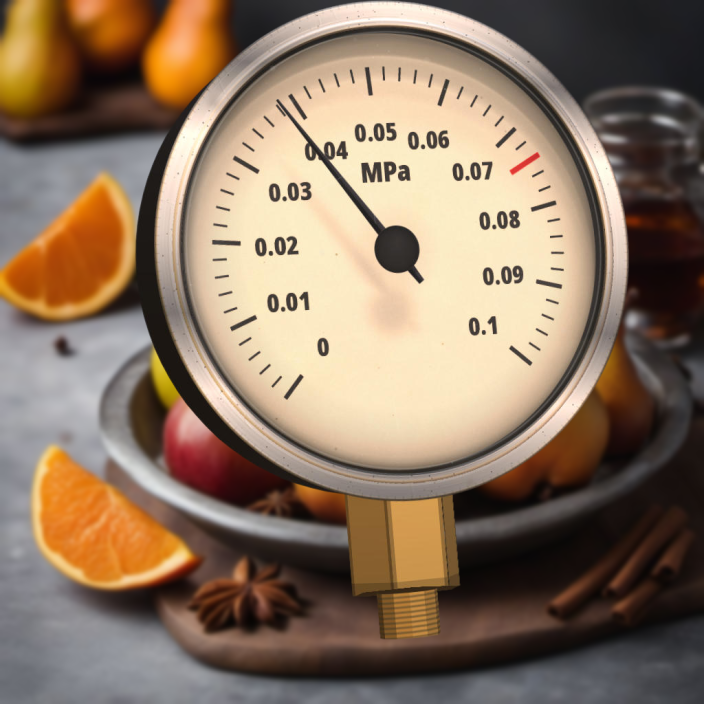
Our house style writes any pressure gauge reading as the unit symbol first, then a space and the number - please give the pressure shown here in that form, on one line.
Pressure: MPa 0.038
